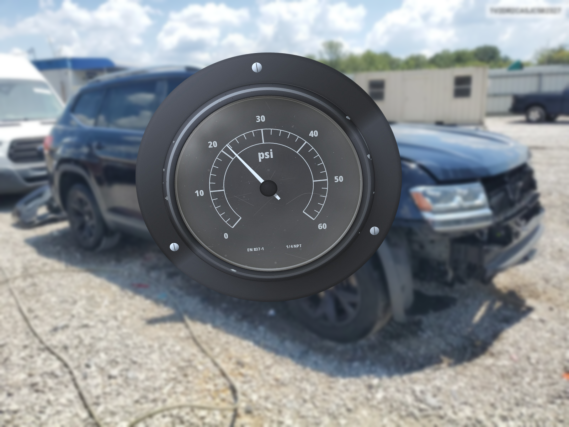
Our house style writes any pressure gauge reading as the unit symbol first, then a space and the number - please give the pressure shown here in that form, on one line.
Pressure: psi 22
